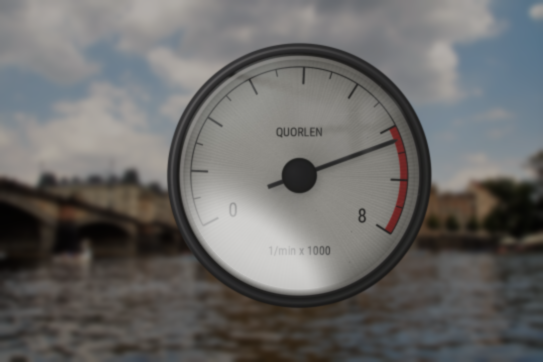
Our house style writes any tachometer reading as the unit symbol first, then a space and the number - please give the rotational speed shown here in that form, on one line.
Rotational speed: rpm 6250
